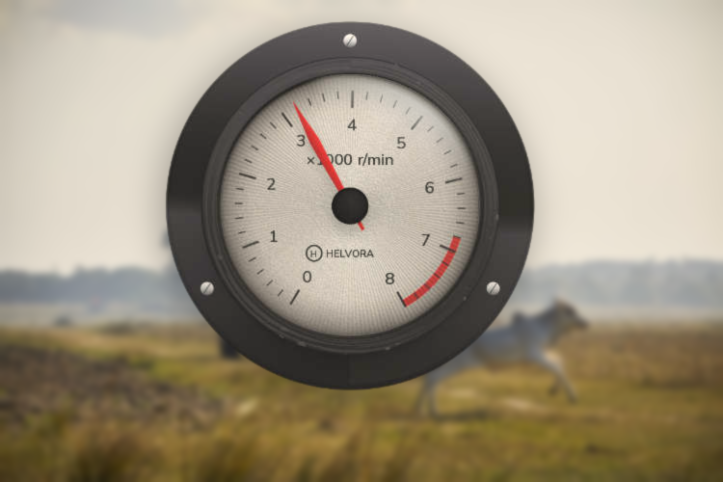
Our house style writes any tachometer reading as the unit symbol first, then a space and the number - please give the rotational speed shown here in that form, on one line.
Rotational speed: rpm 3200
